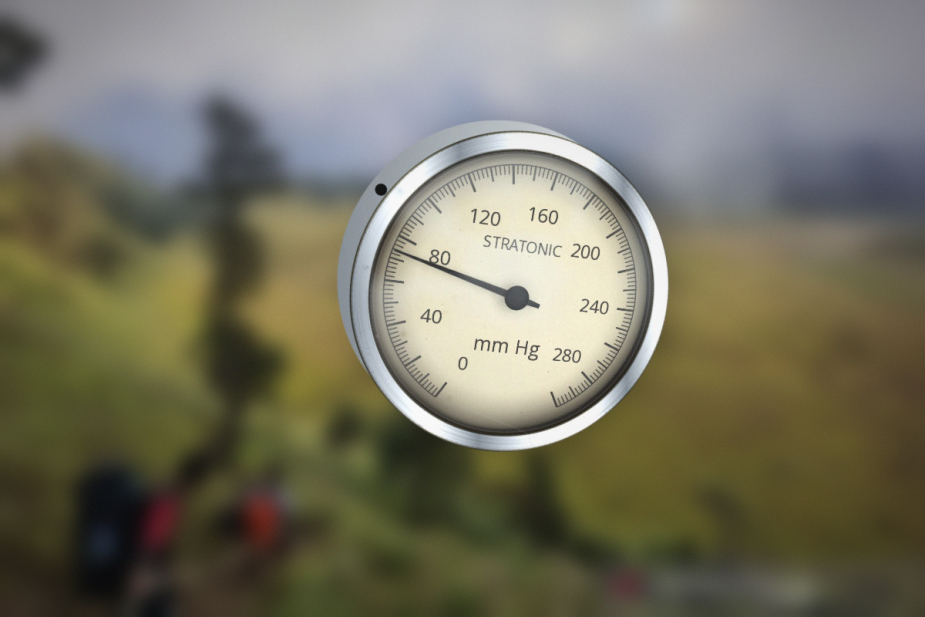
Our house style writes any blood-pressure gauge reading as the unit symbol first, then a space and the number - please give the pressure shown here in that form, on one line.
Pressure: mmHg 74
